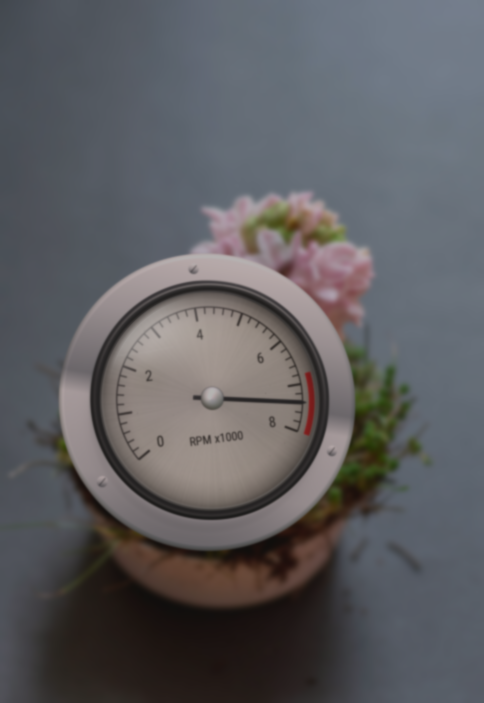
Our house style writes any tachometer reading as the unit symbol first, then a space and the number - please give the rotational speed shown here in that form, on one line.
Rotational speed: rpm 7400
